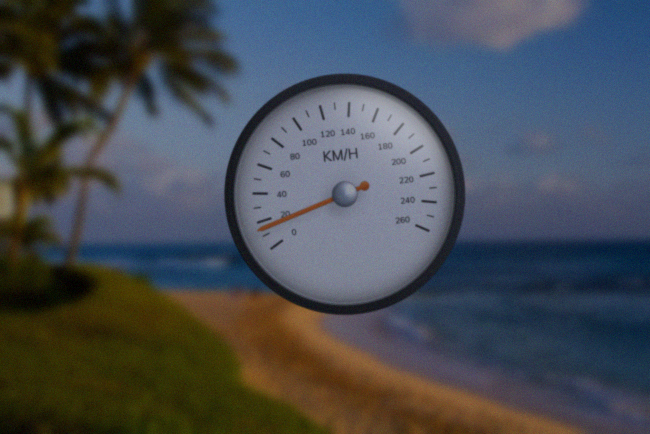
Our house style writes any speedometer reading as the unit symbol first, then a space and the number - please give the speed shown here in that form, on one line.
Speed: km/h 15
